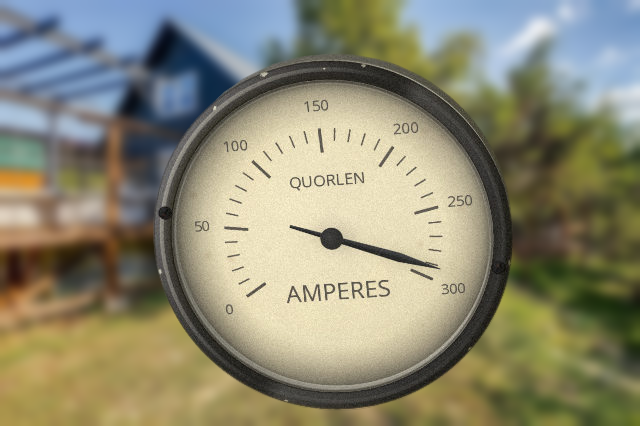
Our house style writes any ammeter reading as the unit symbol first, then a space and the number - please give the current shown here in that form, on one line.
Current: A 290
